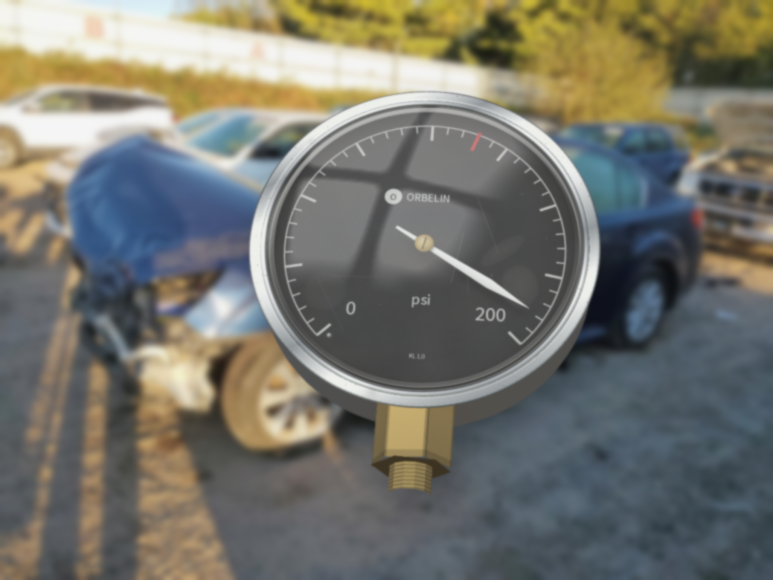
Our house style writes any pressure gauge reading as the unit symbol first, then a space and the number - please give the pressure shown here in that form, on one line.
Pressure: psi 190
